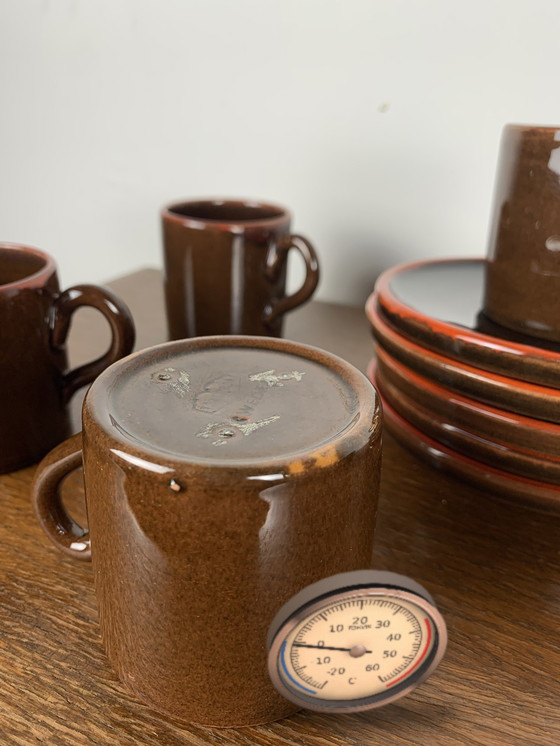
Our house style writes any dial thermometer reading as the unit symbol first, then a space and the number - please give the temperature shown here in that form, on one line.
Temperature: °C 0
